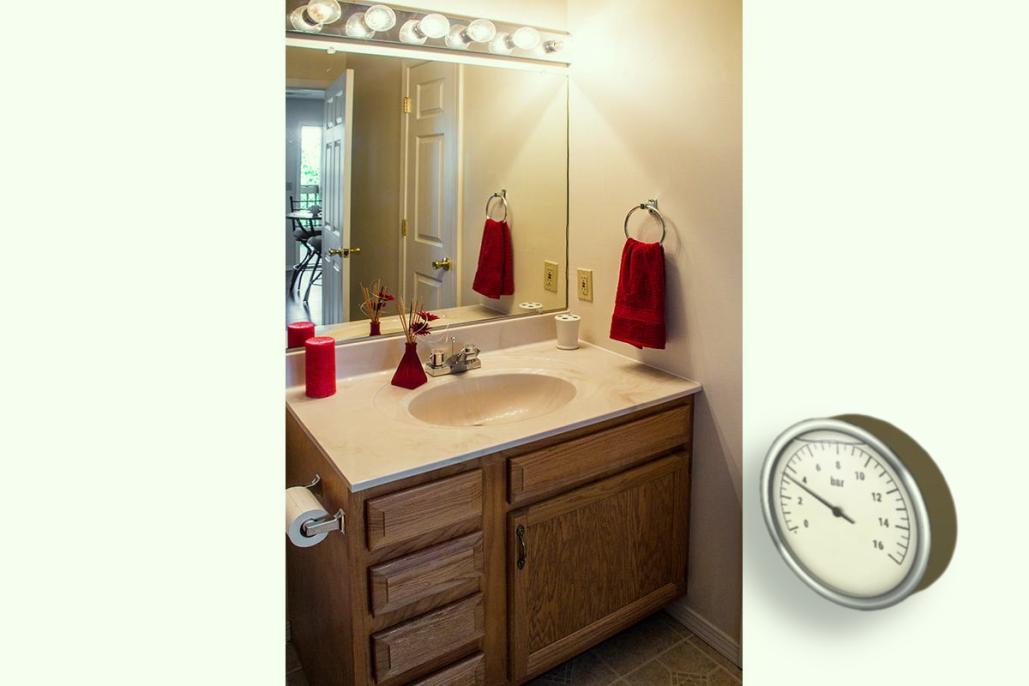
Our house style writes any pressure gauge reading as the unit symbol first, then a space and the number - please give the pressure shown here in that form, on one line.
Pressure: bar 3.5
